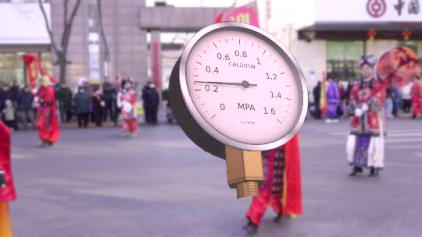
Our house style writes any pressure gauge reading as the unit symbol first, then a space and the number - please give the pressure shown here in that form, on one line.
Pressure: MPa 0.25
